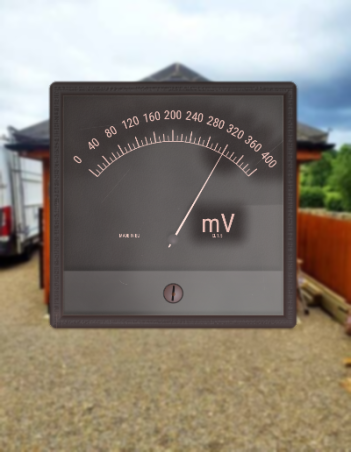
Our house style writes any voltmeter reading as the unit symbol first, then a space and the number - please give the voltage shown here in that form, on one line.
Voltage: mV 320
